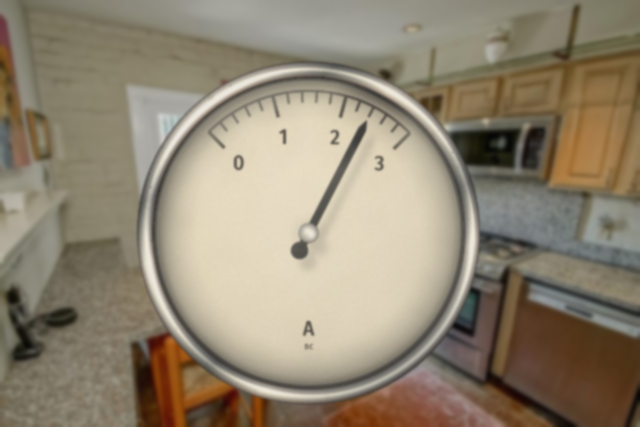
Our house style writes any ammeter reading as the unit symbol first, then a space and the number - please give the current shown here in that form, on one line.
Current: A 2.4
